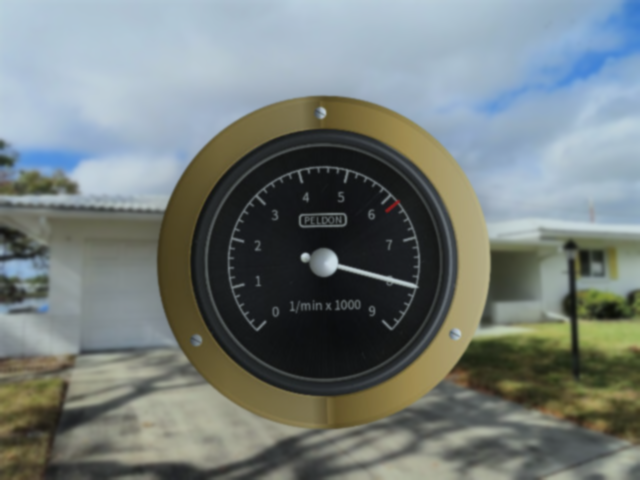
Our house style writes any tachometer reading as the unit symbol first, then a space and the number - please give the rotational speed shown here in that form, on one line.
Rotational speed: rpm 8000
